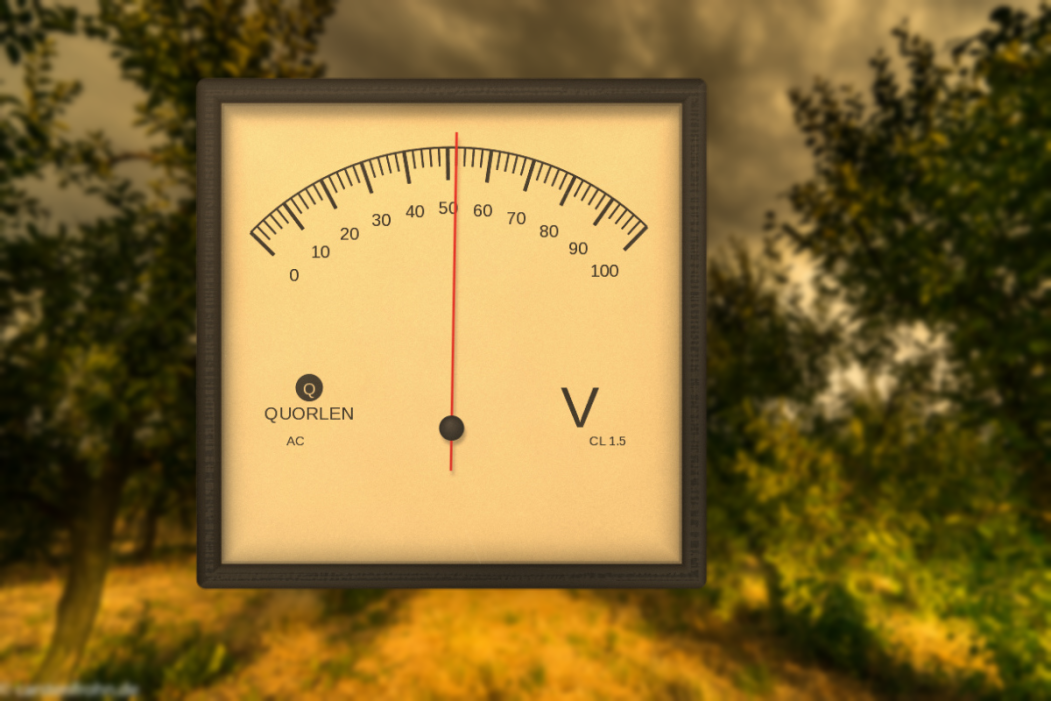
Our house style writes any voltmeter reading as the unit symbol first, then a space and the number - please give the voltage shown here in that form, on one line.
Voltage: V 52
